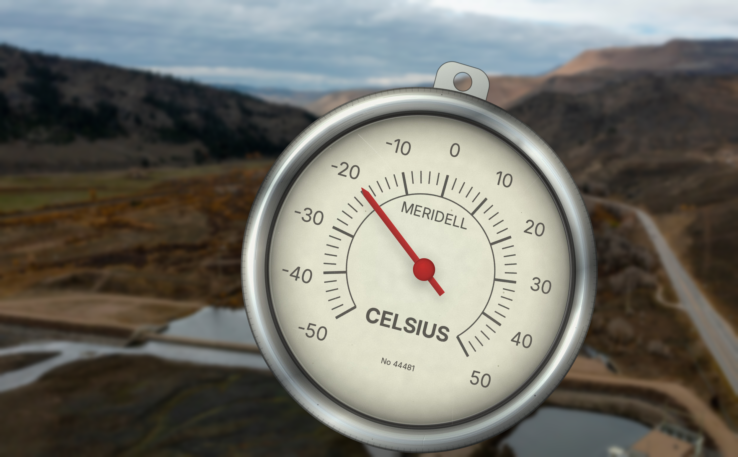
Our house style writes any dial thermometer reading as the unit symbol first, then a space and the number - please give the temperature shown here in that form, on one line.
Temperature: °C -20
